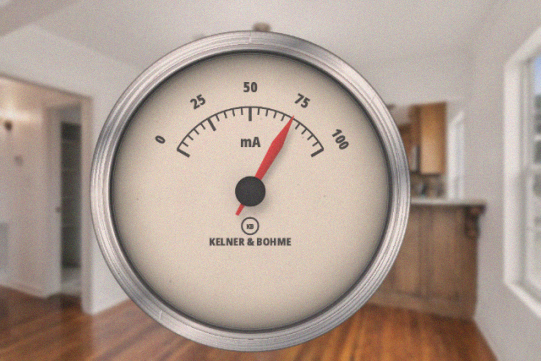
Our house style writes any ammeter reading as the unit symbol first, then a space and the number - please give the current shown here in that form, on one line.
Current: mA 75
